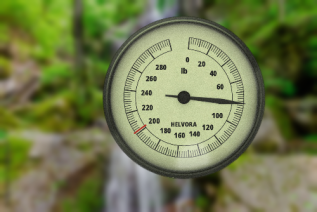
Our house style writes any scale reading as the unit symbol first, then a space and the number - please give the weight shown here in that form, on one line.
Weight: lb 80
